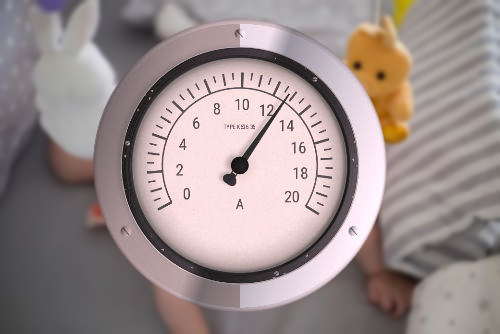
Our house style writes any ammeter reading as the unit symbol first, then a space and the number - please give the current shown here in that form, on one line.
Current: A 12.75
